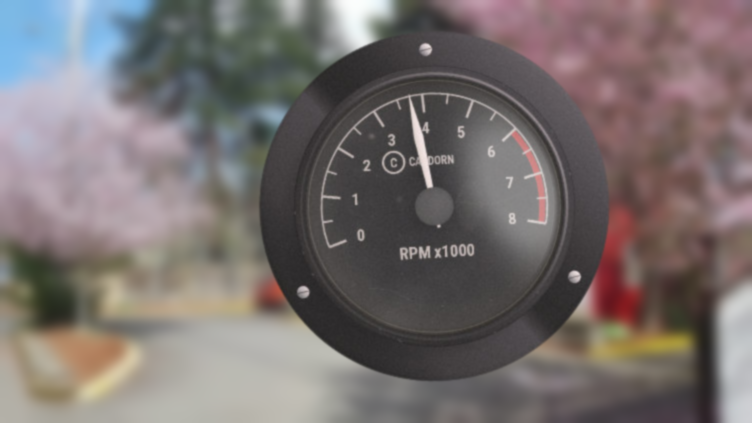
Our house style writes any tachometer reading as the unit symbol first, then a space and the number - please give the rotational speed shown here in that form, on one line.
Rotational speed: rpm 3750
